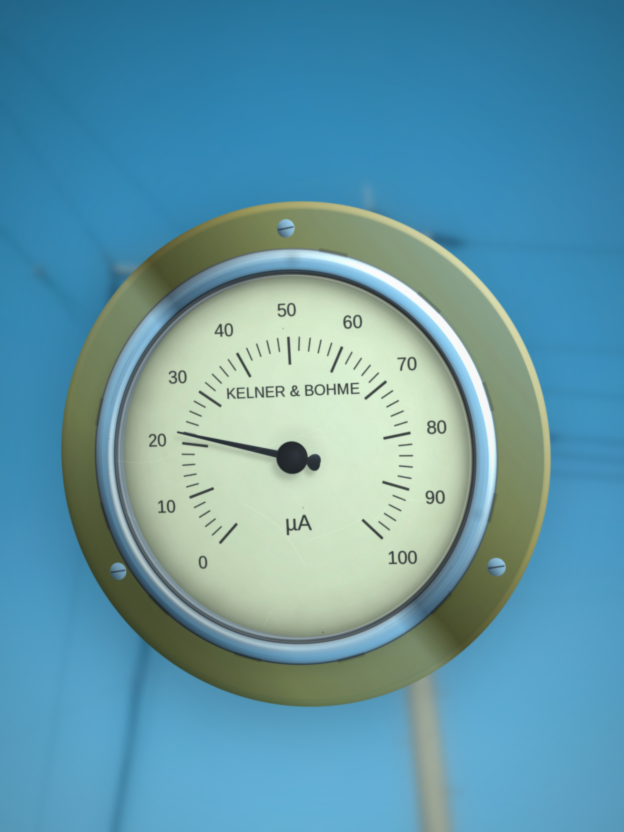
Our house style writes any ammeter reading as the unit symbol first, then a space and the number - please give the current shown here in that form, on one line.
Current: µA 22
